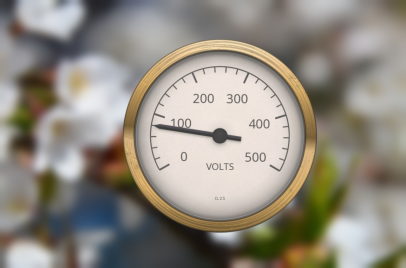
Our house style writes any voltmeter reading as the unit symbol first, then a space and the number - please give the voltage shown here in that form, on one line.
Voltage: V 80
